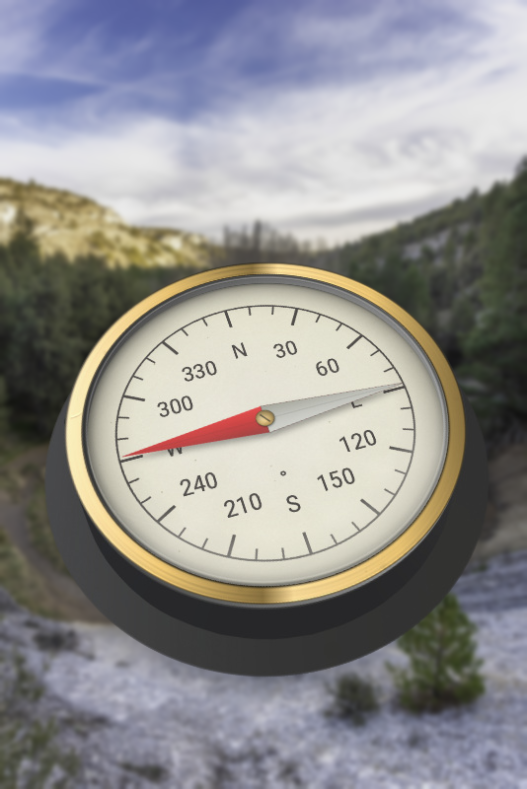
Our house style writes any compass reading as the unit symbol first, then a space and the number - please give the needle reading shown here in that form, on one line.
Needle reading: ° 270
